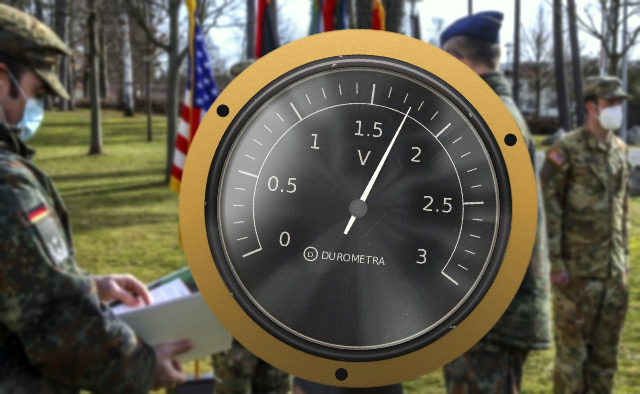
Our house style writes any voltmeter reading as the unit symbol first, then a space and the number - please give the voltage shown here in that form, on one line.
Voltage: V 1.75
